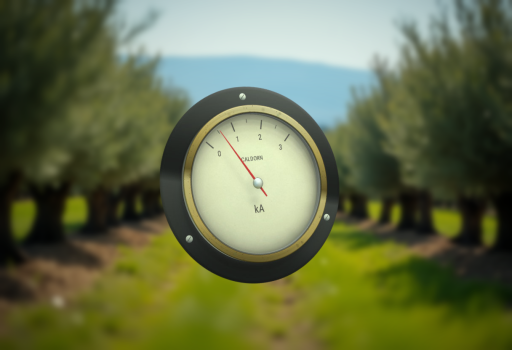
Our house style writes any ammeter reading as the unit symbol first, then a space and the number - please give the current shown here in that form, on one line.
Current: kA 0.5
